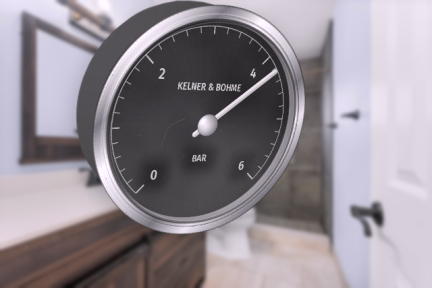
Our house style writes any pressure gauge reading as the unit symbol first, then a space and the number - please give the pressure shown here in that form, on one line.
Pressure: bar 4.2
